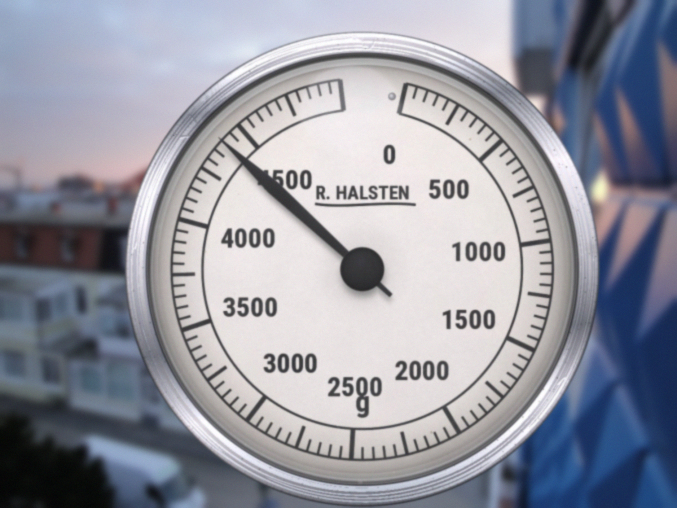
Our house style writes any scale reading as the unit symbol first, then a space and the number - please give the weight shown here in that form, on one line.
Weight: g 4400
